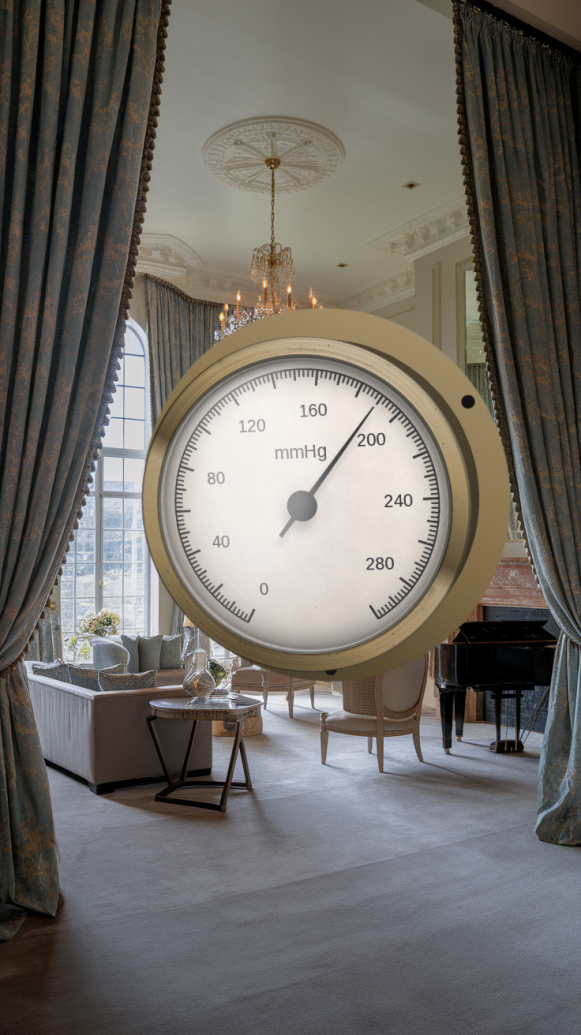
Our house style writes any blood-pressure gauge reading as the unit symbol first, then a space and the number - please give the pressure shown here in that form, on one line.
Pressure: mmHg 190
